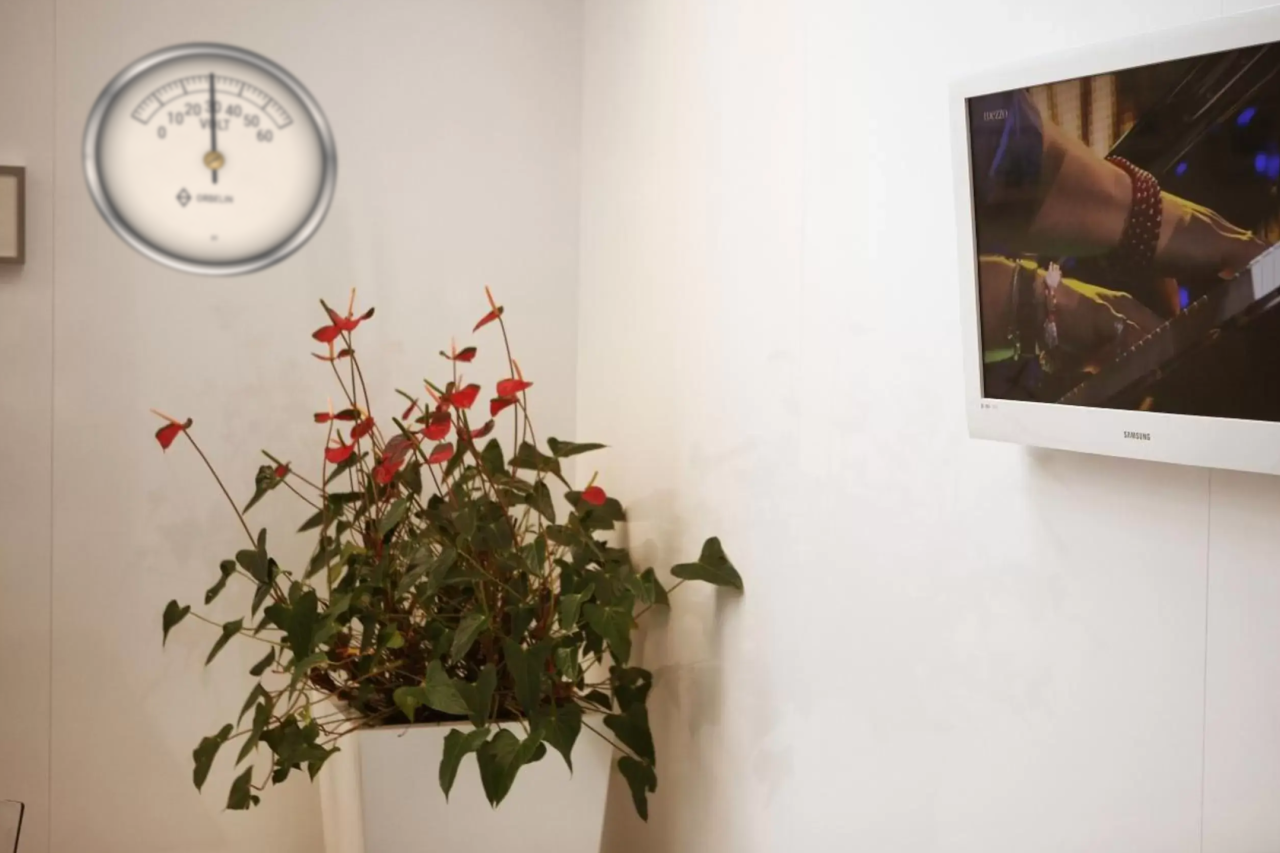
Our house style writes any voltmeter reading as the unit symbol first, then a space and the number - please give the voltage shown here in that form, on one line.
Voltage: V 30
